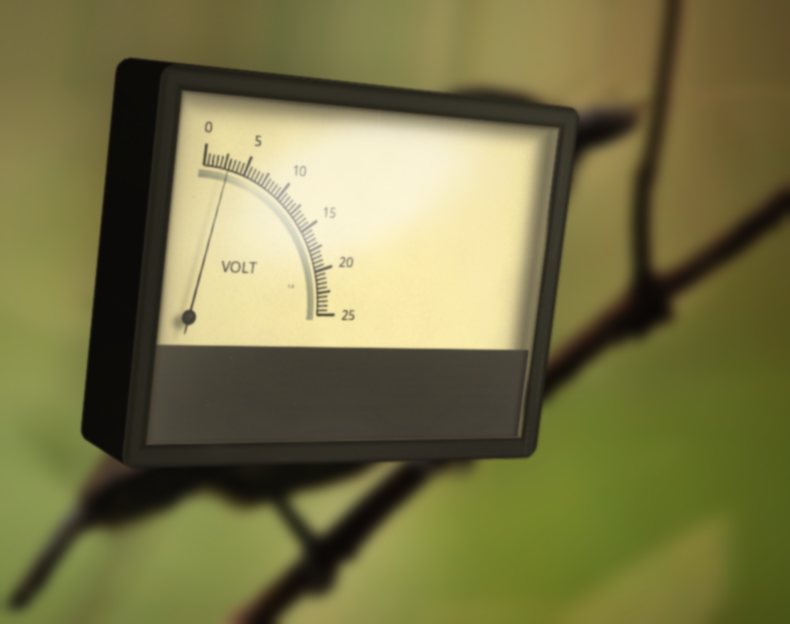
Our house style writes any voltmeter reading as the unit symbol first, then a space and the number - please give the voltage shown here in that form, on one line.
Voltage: V 2.5
